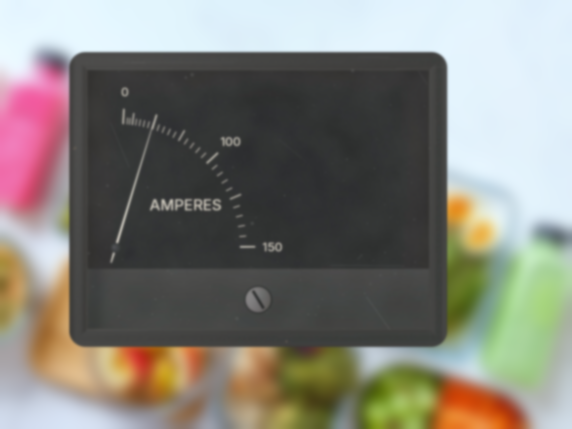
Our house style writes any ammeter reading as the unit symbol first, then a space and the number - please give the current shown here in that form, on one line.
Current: A 50
